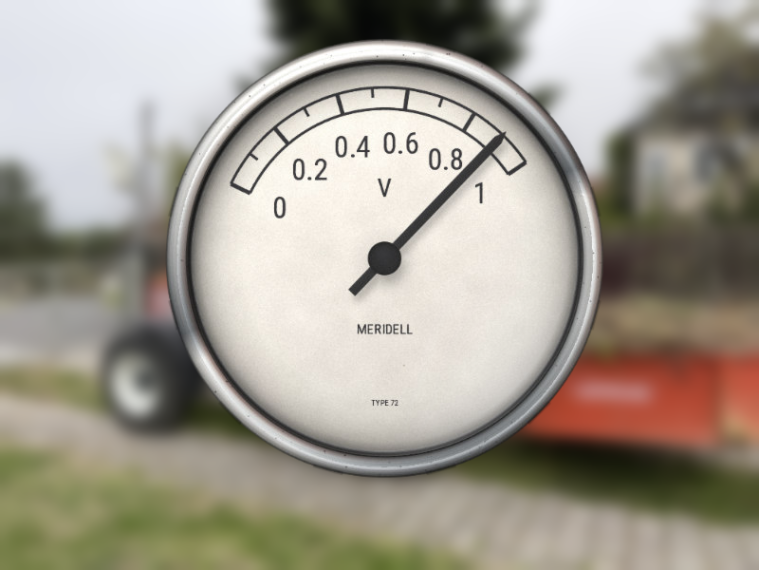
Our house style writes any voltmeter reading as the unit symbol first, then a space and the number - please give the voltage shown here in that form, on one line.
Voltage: V 0.9
